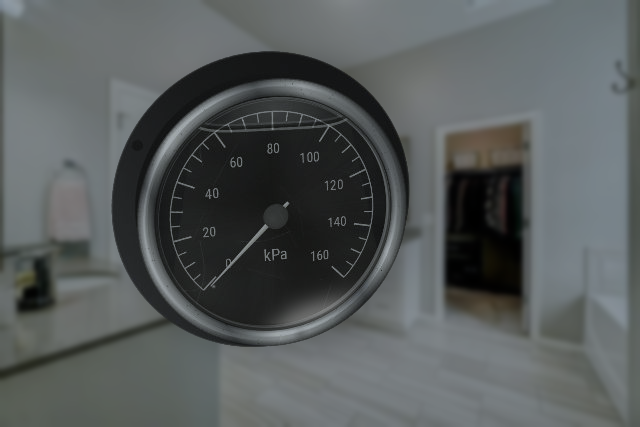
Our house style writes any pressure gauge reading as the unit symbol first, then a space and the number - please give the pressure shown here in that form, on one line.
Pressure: kPa 0
